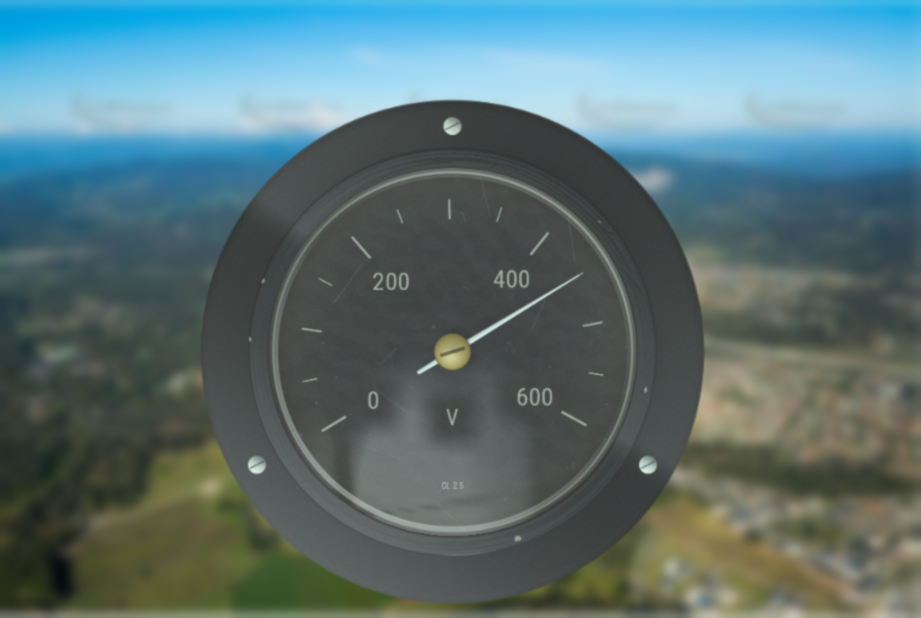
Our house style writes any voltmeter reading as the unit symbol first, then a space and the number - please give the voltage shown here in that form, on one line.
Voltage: V 450
